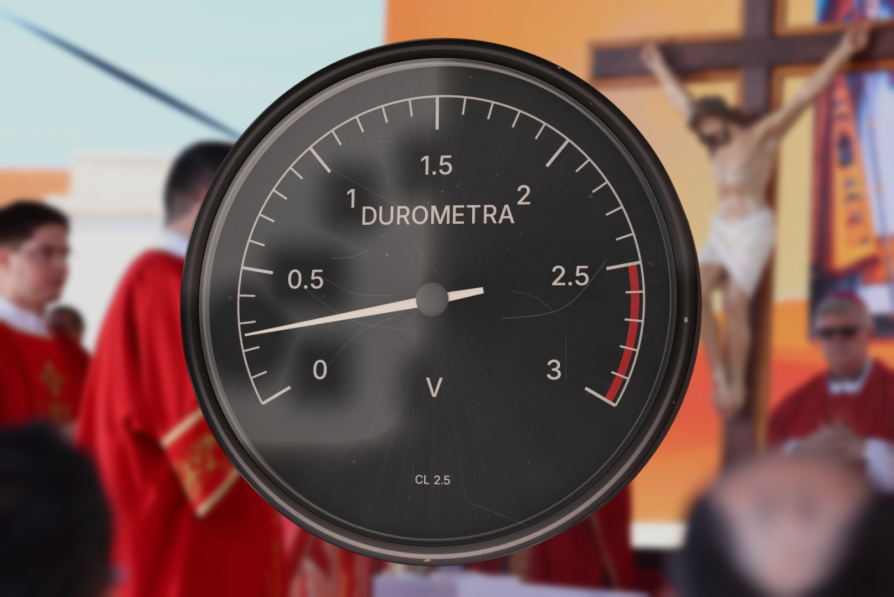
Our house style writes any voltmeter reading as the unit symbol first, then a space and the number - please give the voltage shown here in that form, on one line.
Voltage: V 0.25
